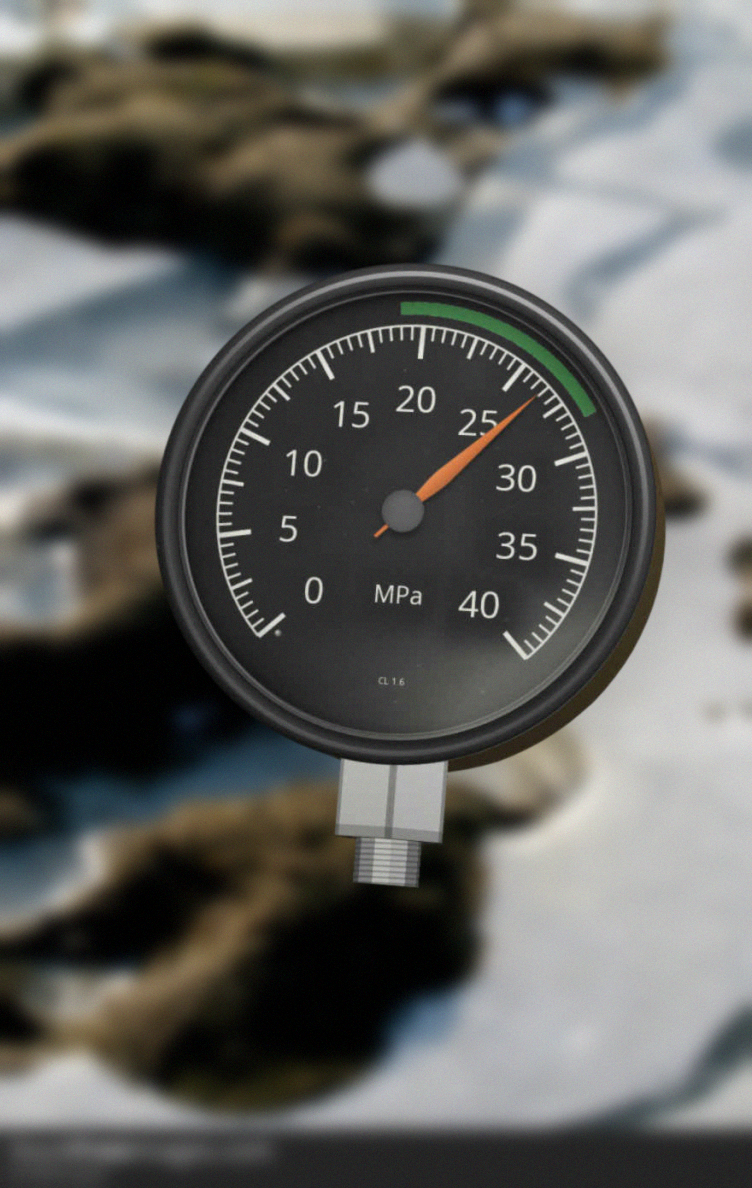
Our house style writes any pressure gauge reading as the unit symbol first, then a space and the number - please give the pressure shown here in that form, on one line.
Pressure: MPa 26.5
